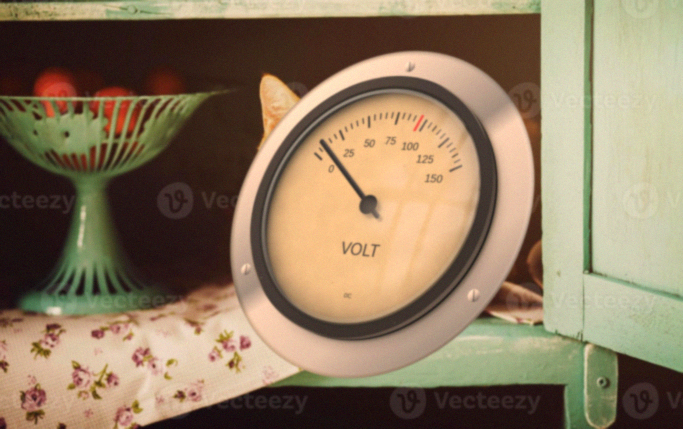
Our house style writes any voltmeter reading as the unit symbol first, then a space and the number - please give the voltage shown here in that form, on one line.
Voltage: V 10
